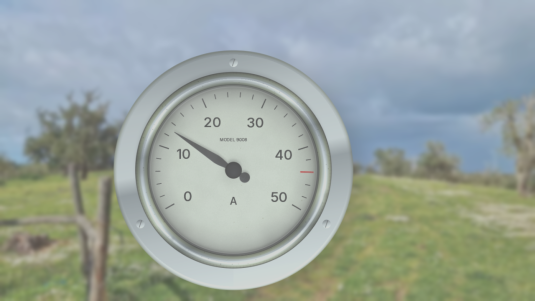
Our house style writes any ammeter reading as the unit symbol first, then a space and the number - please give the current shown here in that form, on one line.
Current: A 13
